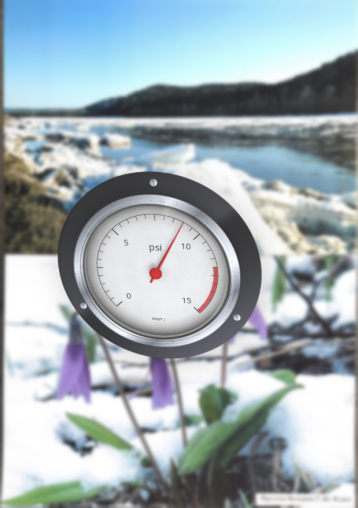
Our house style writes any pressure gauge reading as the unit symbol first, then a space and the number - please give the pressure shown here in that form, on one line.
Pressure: psi 9
